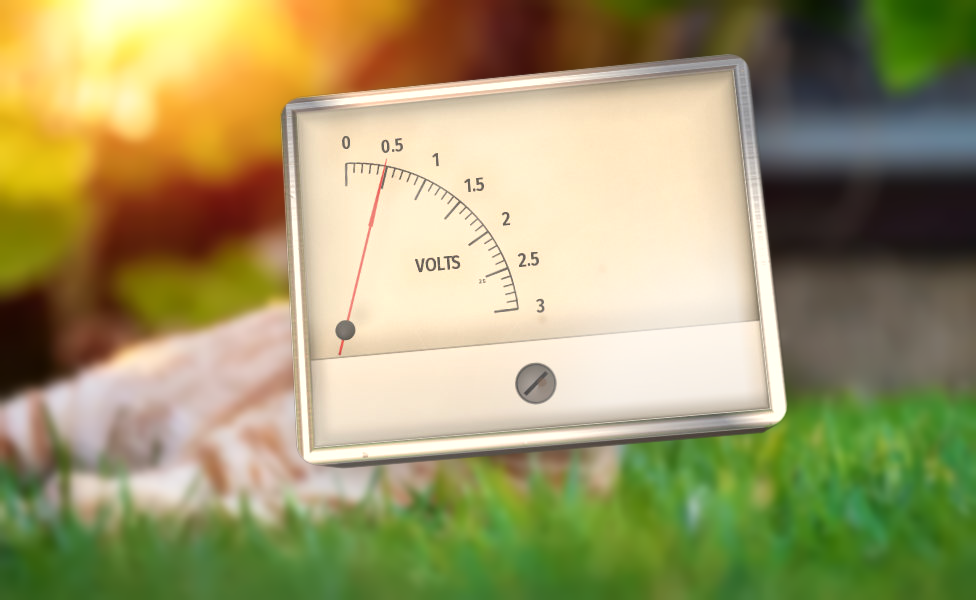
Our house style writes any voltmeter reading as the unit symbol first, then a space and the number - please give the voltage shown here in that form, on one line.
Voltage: V 0.5
